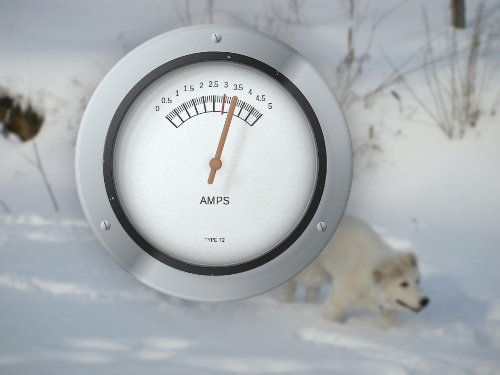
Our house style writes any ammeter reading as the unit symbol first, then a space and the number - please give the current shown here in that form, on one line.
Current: A 3.5
